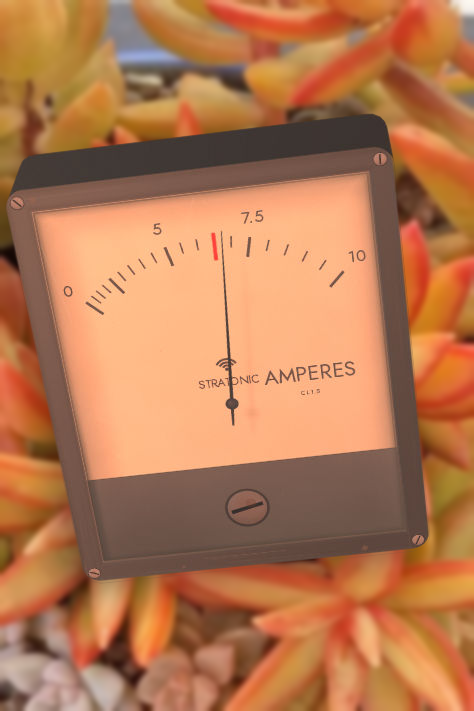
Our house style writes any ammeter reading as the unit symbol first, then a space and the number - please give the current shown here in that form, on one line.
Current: A 6.75
